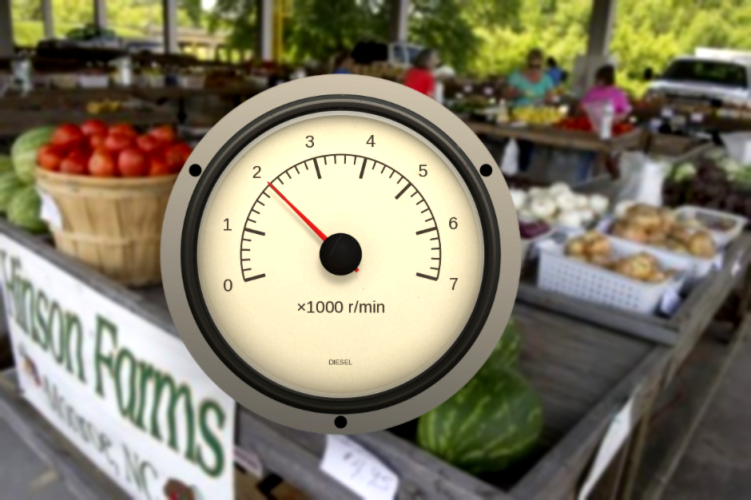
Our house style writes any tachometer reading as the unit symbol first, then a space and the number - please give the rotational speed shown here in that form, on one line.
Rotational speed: rpm 2000
